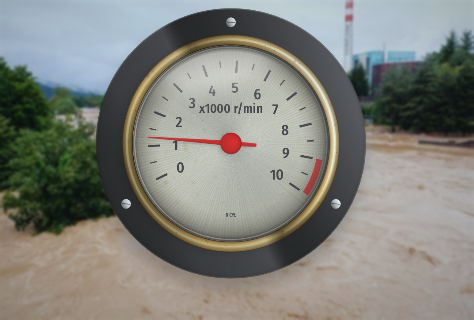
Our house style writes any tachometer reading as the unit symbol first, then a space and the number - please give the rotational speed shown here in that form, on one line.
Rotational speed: rpm 1250
